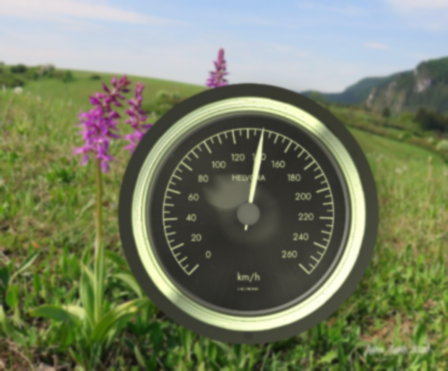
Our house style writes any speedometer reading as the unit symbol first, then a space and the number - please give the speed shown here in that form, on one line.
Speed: km/h 140
